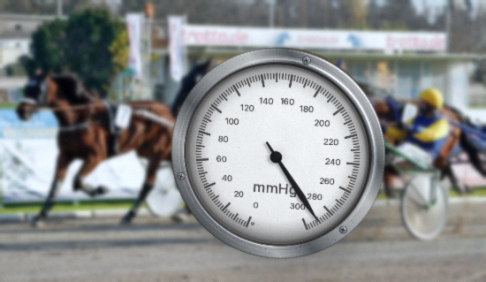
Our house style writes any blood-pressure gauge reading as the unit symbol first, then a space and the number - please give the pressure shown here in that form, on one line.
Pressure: mmHg 290
